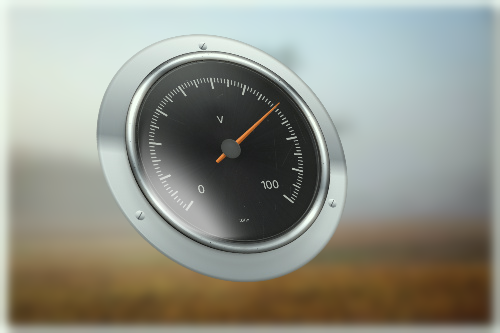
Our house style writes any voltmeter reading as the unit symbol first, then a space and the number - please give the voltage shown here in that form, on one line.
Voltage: V 70
